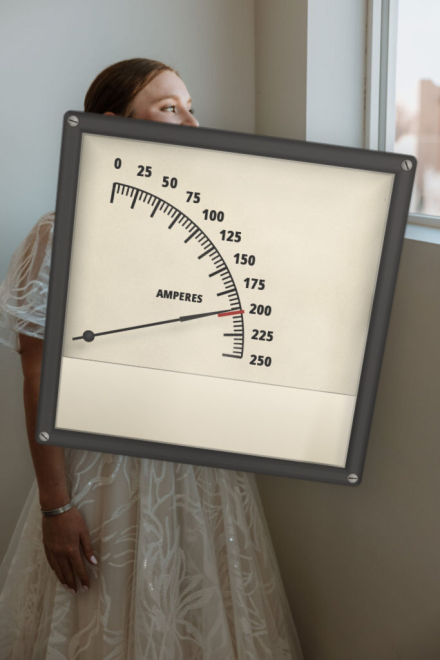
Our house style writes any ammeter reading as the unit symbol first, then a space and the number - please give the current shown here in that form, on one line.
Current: A 195
